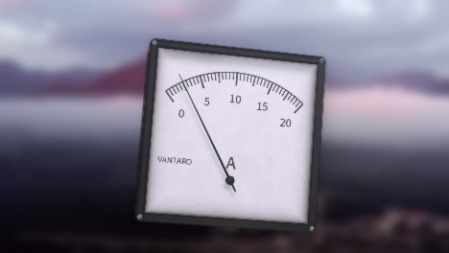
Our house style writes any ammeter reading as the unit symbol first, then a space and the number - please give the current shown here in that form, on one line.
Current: A 2.5
